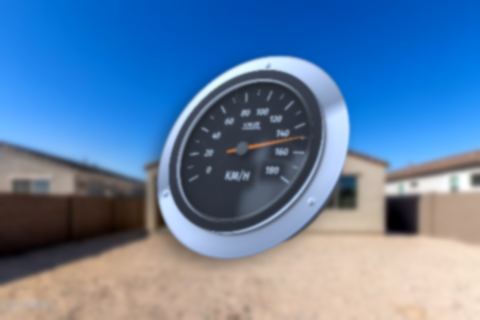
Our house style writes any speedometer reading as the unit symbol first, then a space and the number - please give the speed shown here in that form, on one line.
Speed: km/h 150
